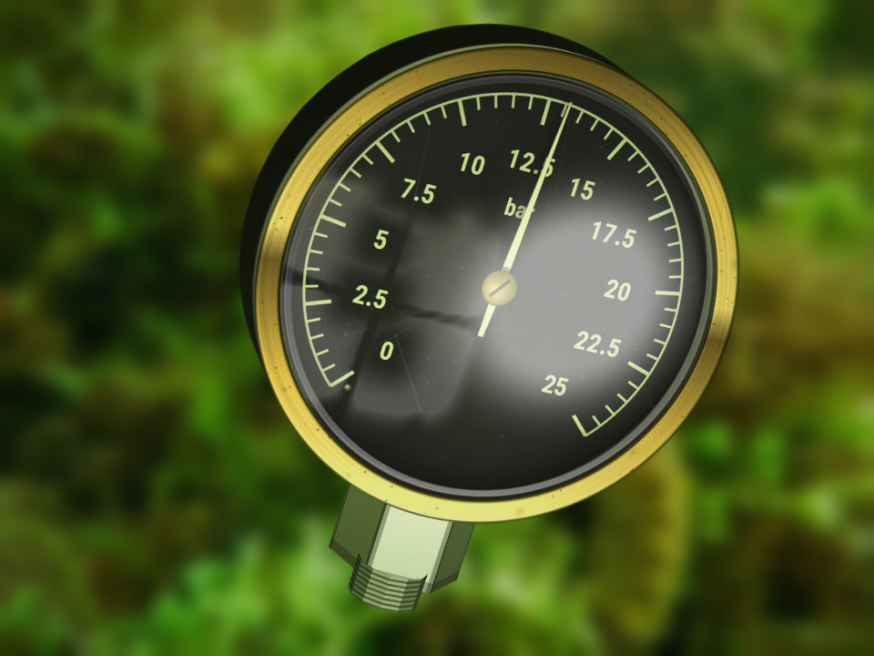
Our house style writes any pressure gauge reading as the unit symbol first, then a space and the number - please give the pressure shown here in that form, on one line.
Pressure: bar 13
